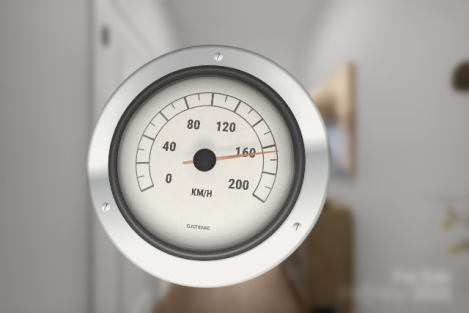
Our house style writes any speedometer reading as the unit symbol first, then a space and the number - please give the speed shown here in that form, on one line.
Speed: km/h 165
